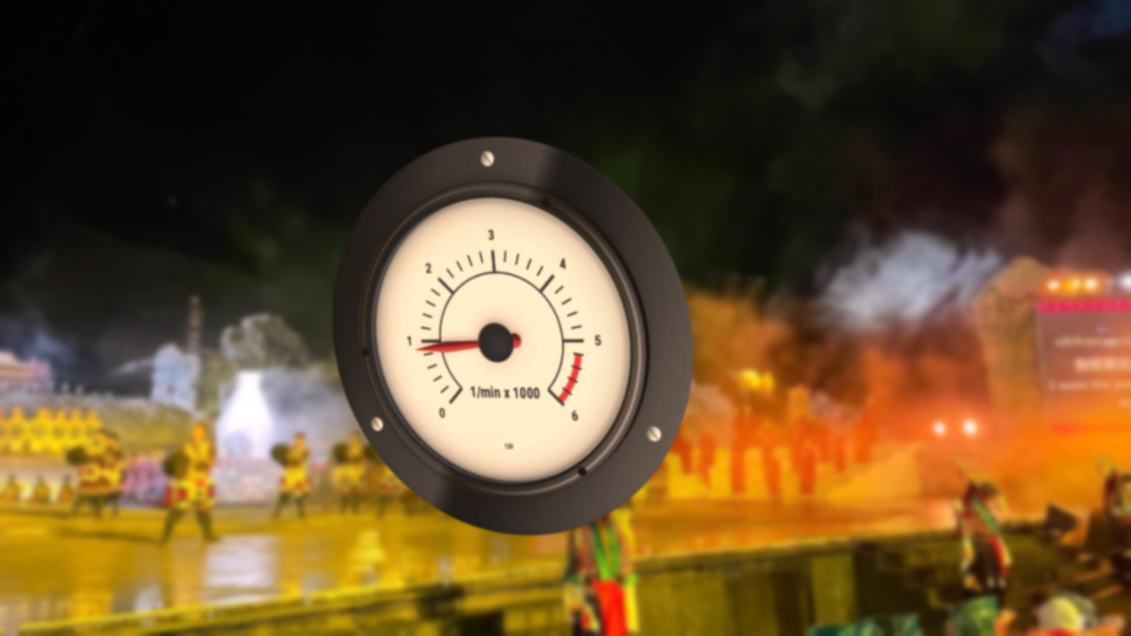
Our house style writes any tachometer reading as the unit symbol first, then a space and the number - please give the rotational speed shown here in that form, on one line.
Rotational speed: rpm 900
